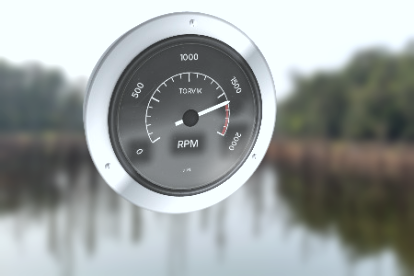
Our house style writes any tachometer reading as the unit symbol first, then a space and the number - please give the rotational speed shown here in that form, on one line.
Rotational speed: rpm 1600
